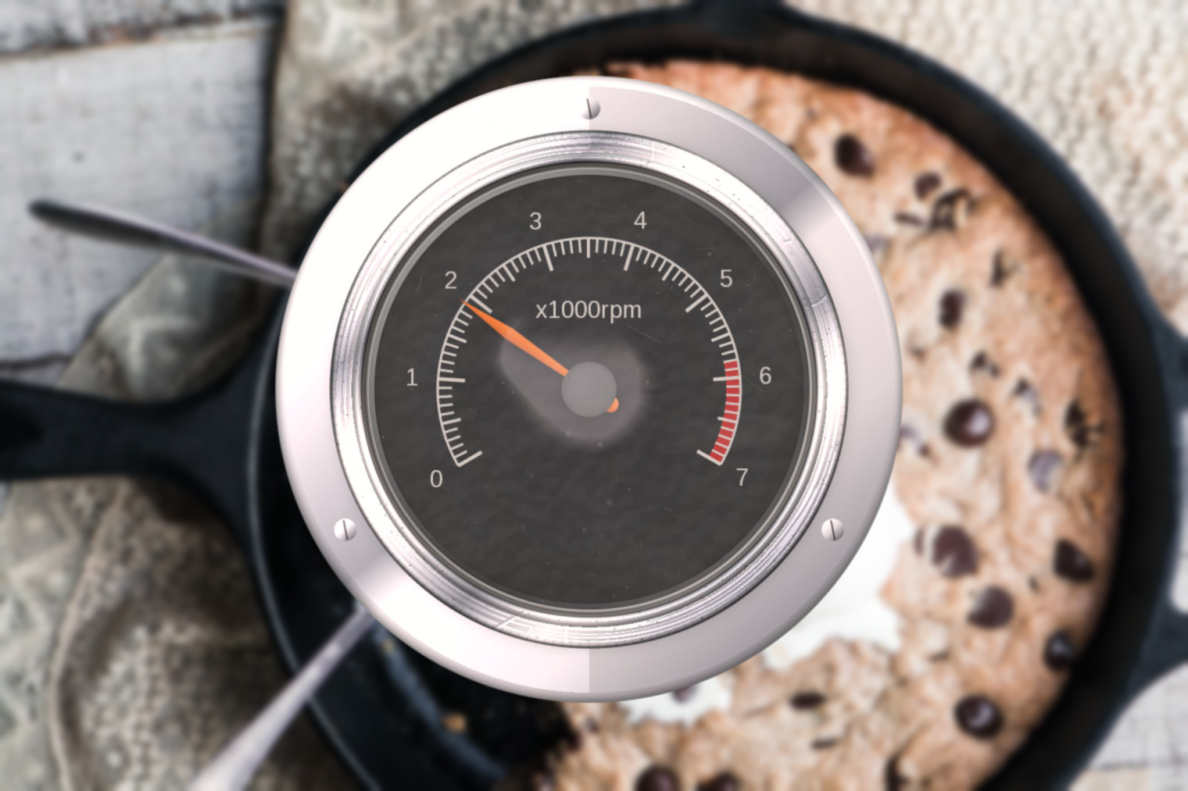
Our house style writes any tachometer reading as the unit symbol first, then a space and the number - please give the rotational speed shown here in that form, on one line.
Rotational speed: rpm 1900
